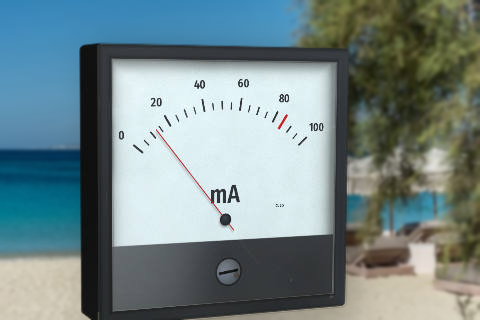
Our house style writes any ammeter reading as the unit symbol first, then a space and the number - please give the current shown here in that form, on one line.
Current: mA 12.5
